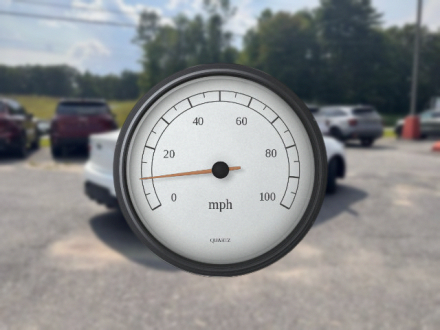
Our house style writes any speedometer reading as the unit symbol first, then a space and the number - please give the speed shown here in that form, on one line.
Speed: mph 10
